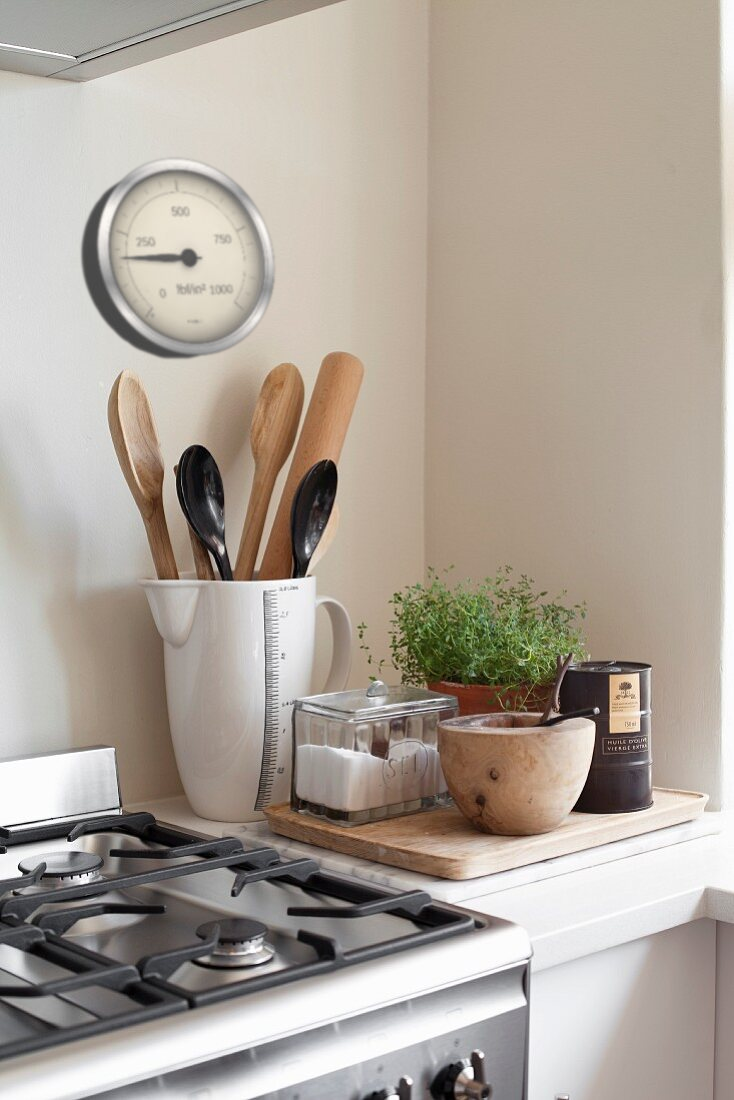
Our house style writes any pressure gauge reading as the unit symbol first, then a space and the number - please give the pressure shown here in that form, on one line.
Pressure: psi 175
